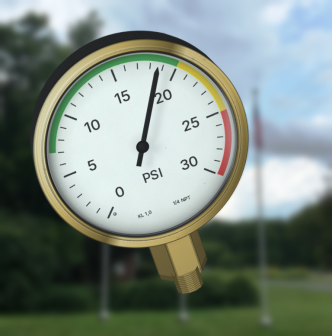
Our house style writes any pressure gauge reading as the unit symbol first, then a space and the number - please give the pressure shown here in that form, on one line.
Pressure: psi 18.5
